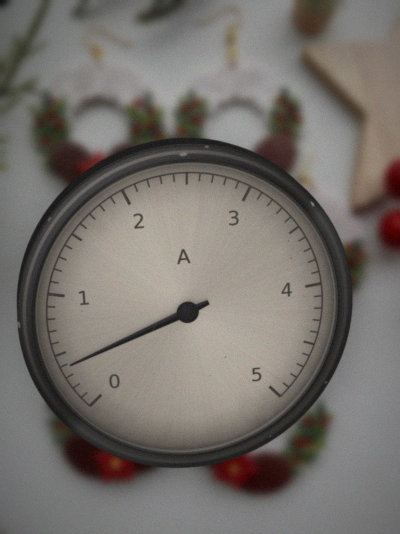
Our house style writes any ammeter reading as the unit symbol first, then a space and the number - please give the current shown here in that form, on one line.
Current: A 0.4
